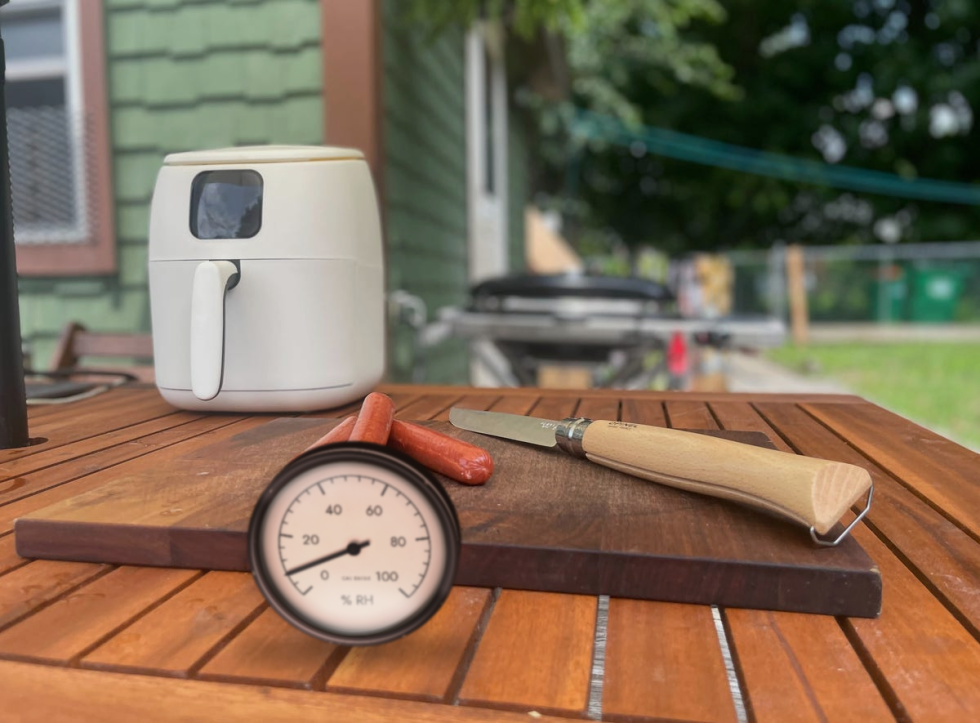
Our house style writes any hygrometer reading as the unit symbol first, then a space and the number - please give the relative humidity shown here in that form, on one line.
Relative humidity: % 8
